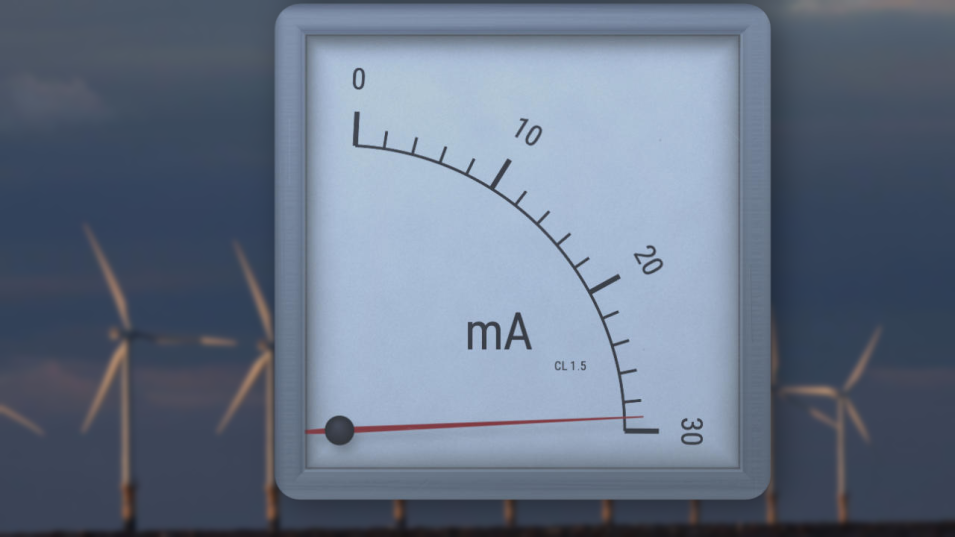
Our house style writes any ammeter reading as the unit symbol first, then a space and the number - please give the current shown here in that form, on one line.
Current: mA 29
